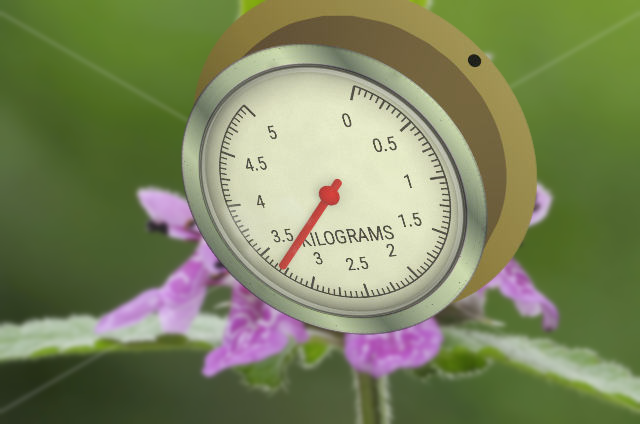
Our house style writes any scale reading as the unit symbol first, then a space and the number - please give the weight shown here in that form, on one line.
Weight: kg 3.3
